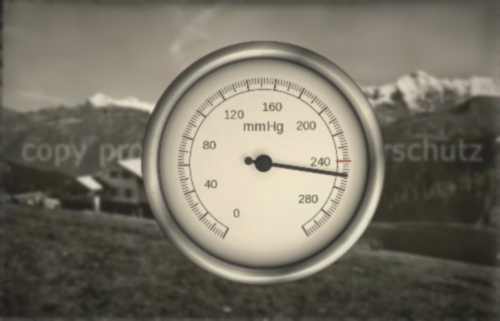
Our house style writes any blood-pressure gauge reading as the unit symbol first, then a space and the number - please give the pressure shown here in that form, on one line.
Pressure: mmHg 250
